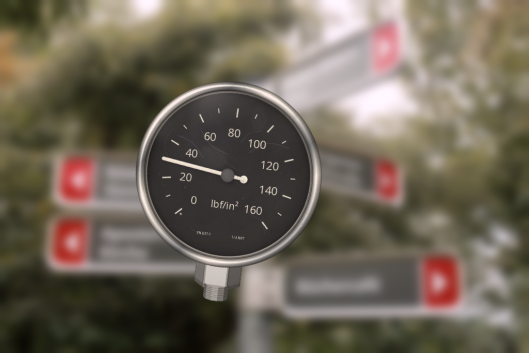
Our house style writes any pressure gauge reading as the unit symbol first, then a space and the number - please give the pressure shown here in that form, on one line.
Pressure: psi 30
